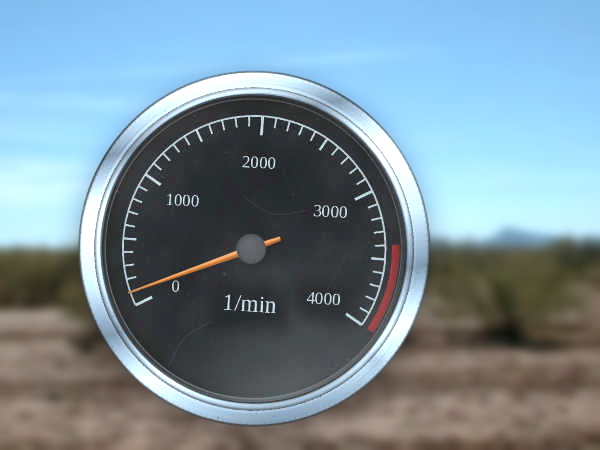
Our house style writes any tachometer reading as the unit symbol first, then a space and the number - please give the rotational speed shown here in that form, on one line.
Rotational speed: rpm 100
